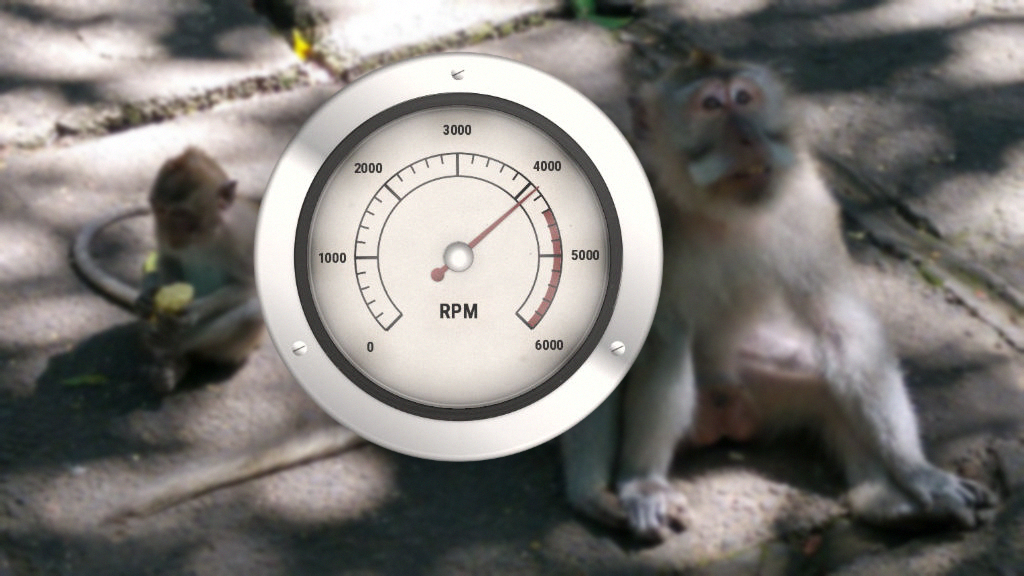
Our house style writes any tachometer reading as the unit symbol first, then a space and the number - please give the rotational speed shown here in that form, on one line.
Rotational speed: rpm 4100
